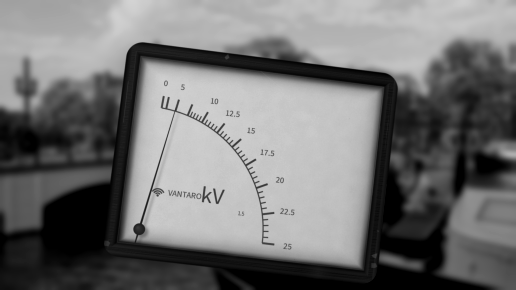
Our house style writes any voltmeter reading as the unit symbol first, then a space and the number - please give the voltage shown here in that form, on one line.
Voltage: kV 5
